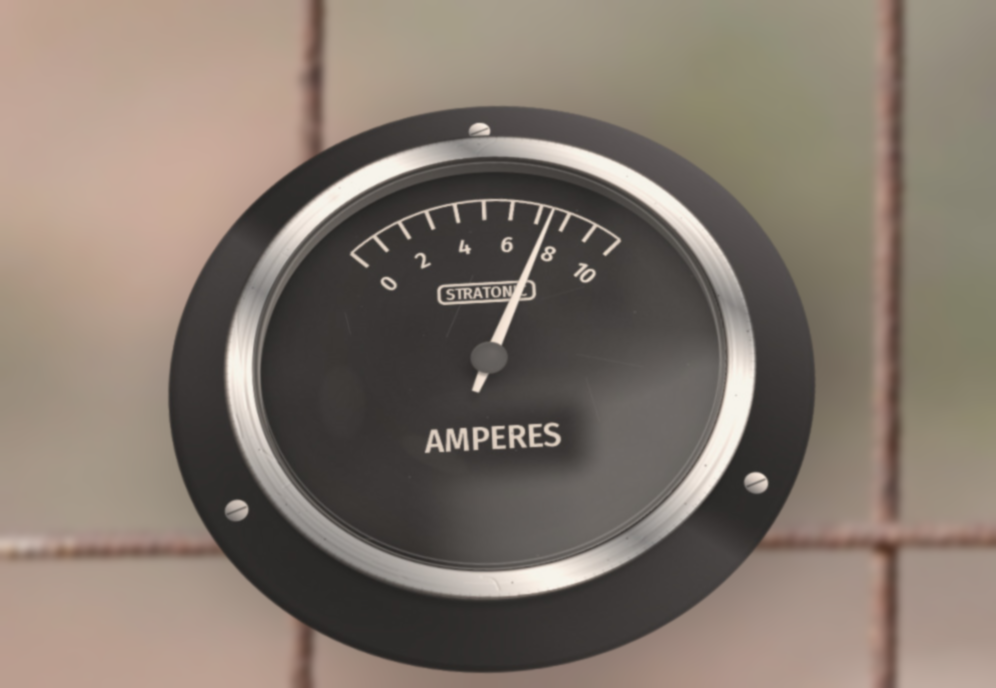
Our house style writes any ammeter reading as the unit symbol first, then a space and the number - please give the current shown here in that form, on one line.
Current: A 7.5
